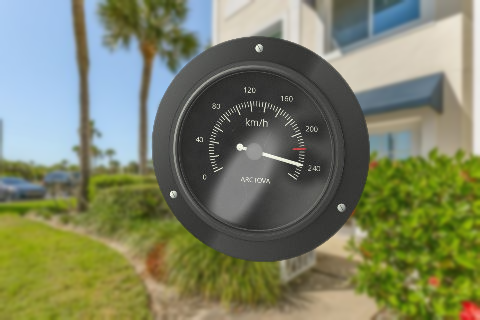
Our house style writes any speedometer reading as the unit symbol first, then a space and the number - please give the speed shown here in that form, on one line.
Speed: km/h 240
